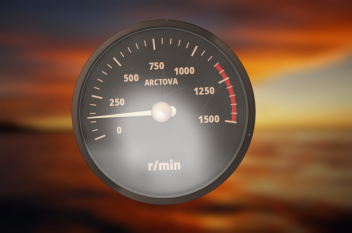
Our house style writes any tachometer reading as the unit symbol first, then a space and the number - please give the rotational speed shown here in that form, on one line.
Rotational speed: rpm 125
